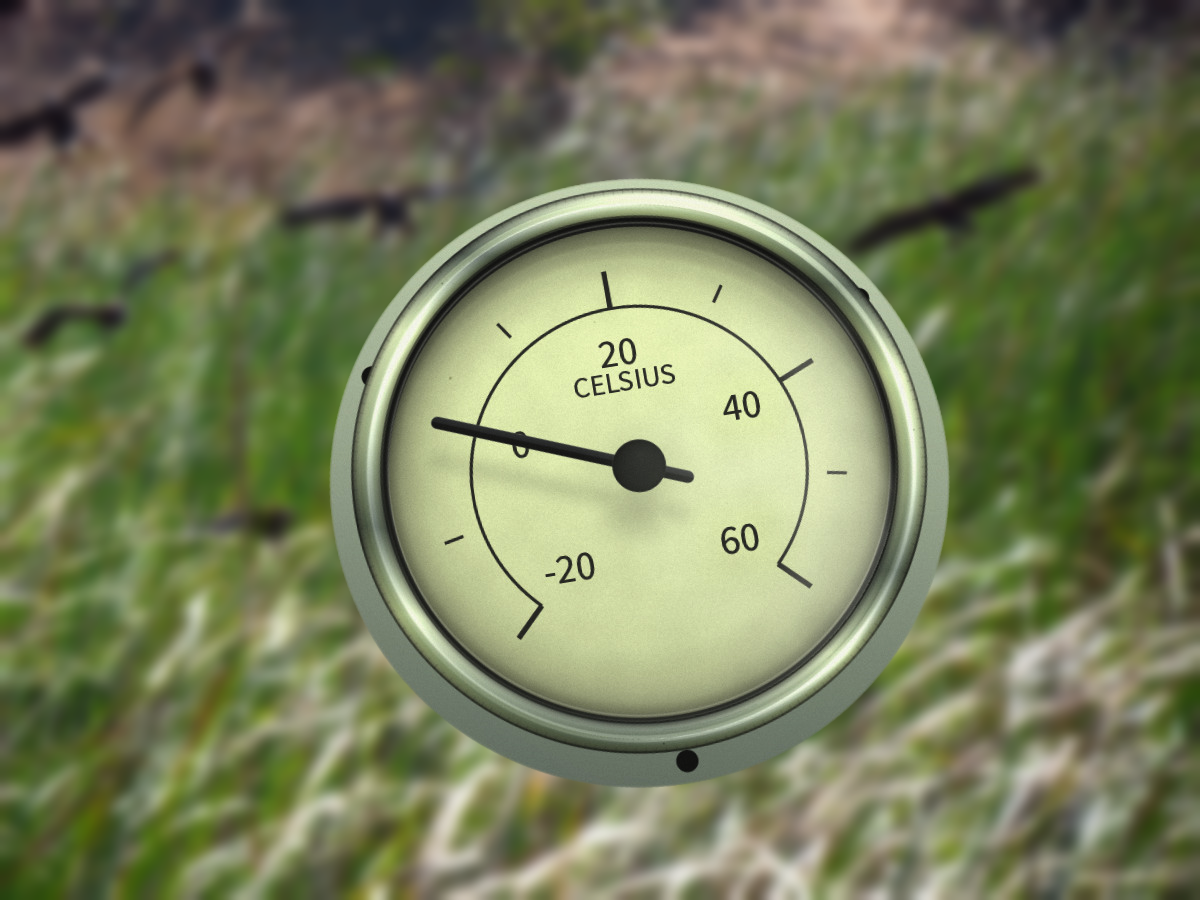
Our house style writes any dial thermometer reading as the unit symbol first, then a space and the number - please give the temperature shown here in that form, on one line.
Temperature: °C 0
